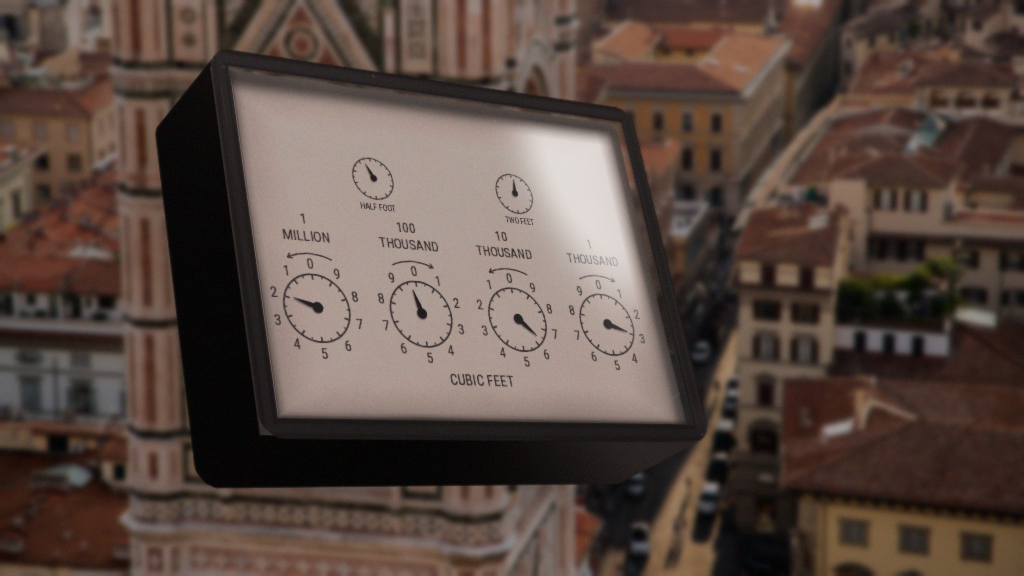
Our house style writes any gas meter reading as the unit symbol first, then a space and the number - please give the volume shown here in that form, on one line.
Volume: ft³ 196300
